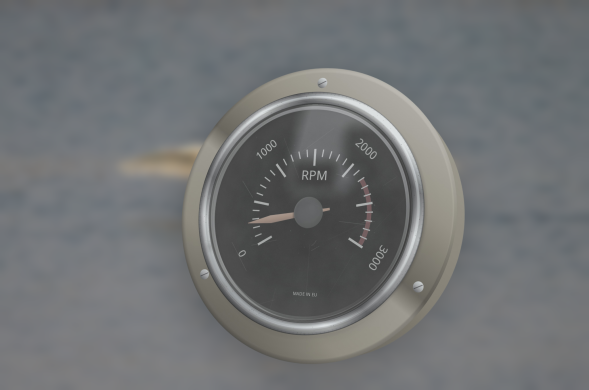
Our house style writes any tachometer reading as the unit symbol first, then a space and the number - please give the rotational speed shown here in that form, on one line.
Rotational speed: rpm 250
